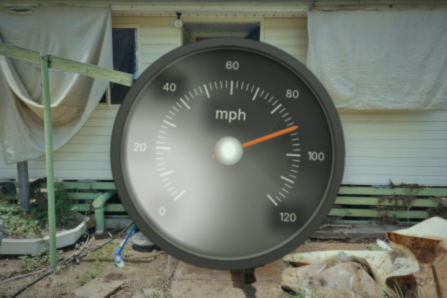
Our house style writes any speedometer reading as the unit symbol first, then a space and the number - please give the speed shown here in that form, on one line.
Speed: mph 90
